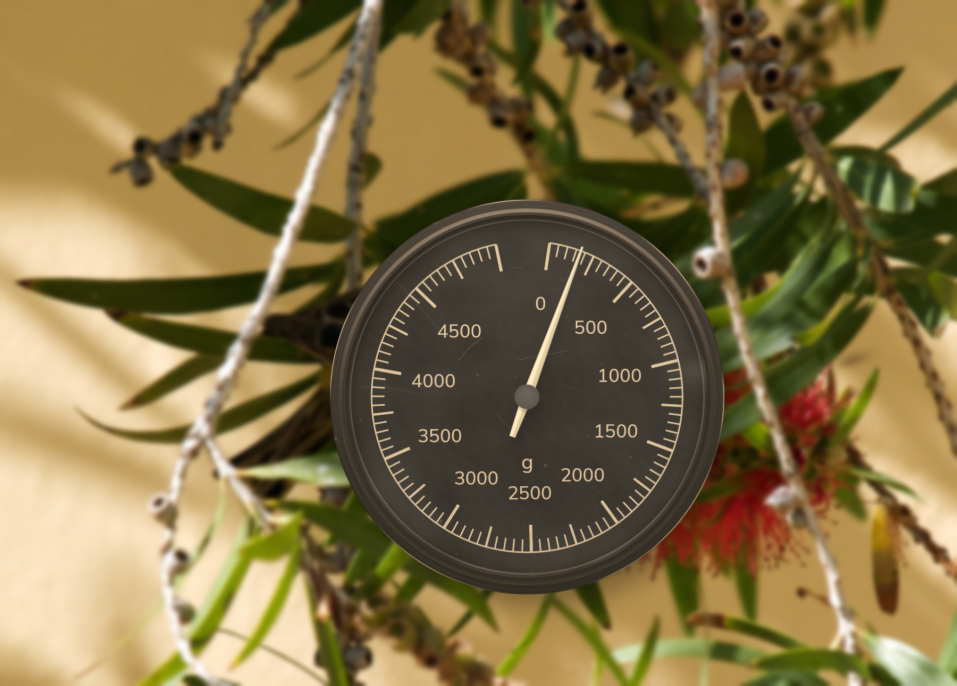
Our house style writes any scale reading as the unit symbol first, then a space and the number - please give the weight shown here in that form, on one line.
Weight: g 175
